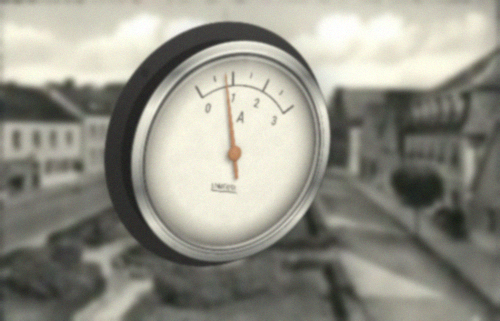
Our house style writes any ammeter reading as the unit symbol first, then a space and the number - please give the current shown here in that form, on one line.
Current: A 0.75
